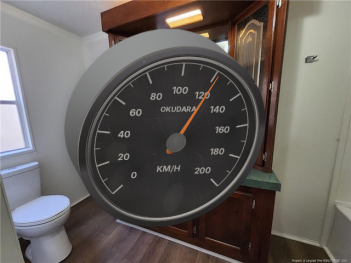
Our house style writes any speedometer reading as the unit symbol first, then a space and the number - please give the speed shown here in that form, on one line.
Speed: km/h 120
